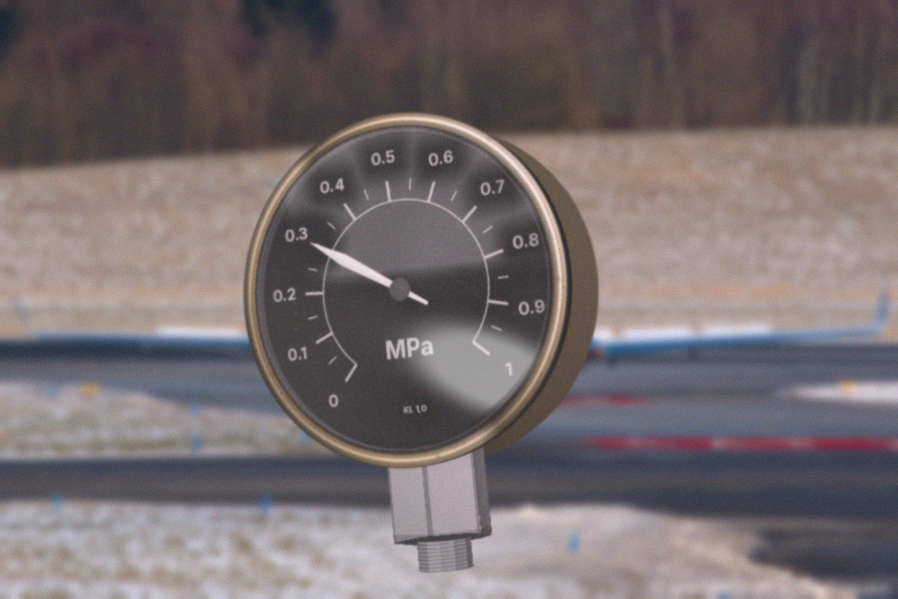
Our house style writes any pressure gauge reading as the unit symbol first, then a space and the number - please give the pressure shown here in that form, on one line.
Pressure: MPa 0.3
